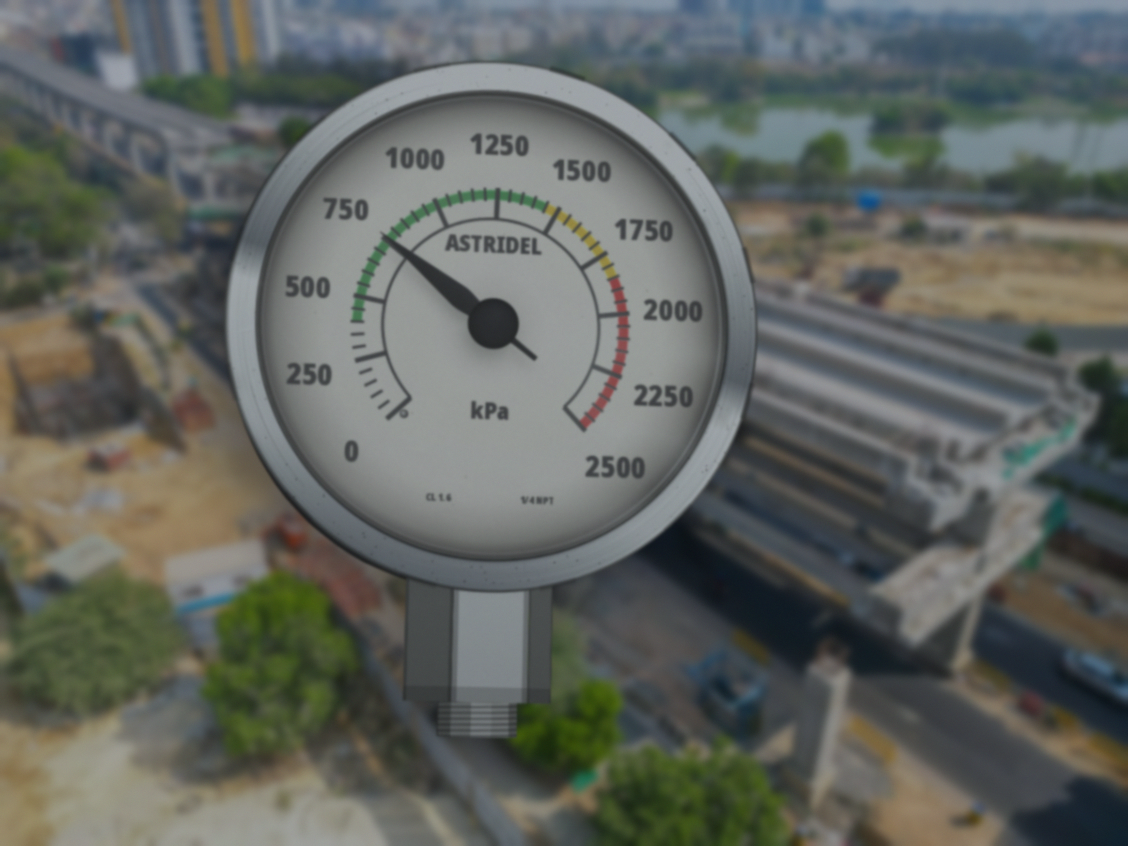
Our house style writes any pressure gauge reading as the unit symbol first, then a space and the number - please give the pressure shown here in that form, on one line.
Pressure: kPa 750
